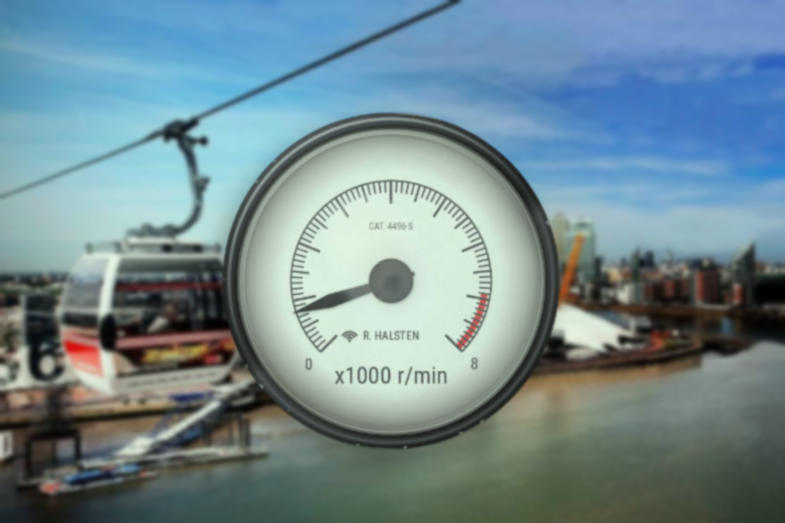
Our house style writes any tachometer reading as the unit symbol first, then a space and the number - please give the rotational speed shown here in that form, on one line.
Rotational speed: rpm 800
